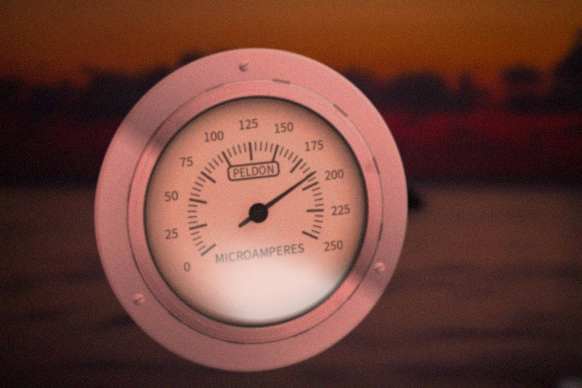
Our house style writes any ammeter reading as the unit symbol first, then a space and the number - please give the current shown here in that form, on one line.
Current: µA 190
